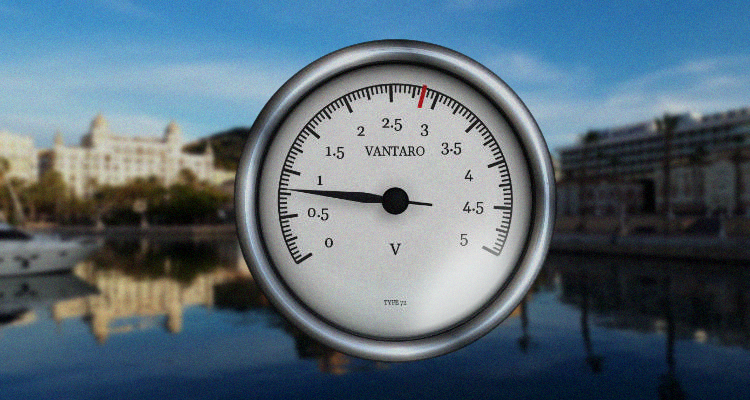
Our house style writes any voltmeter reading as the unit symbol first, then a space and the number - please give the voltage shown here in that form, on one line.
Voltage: V 0.8
